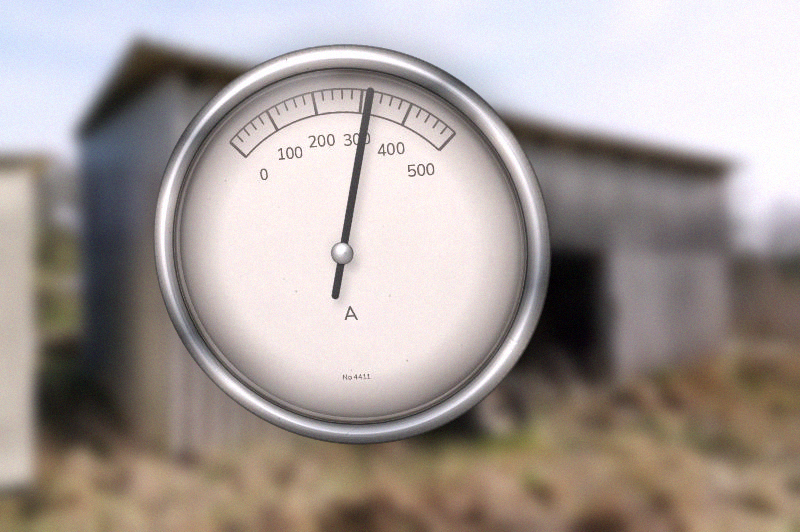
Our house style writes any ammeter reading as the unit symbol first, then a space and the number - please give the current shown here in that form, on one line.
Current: A 320
